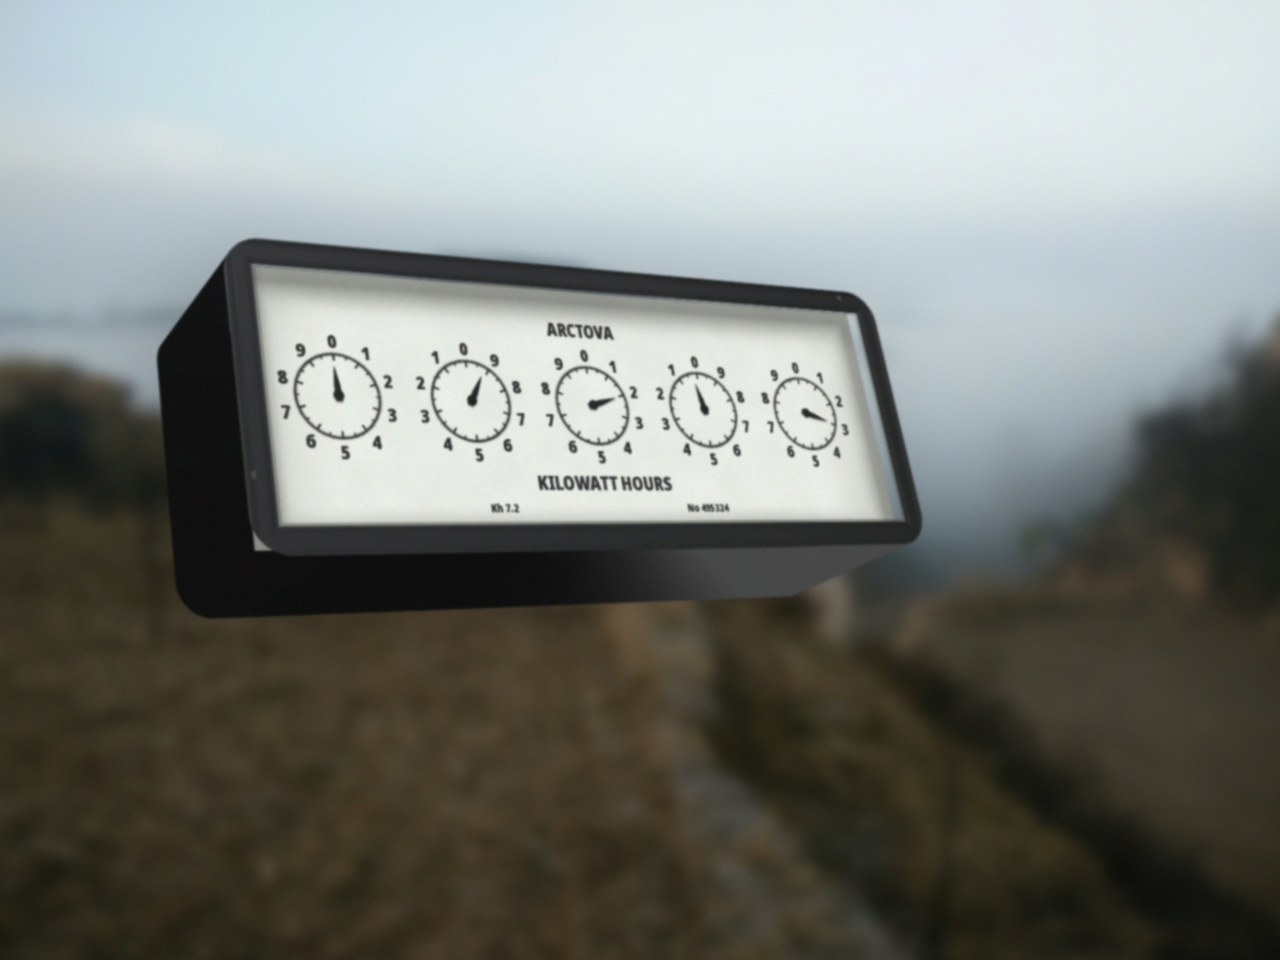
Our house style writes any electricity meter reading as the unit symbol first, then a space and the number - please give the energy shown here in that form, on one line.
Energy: kWh 99203
